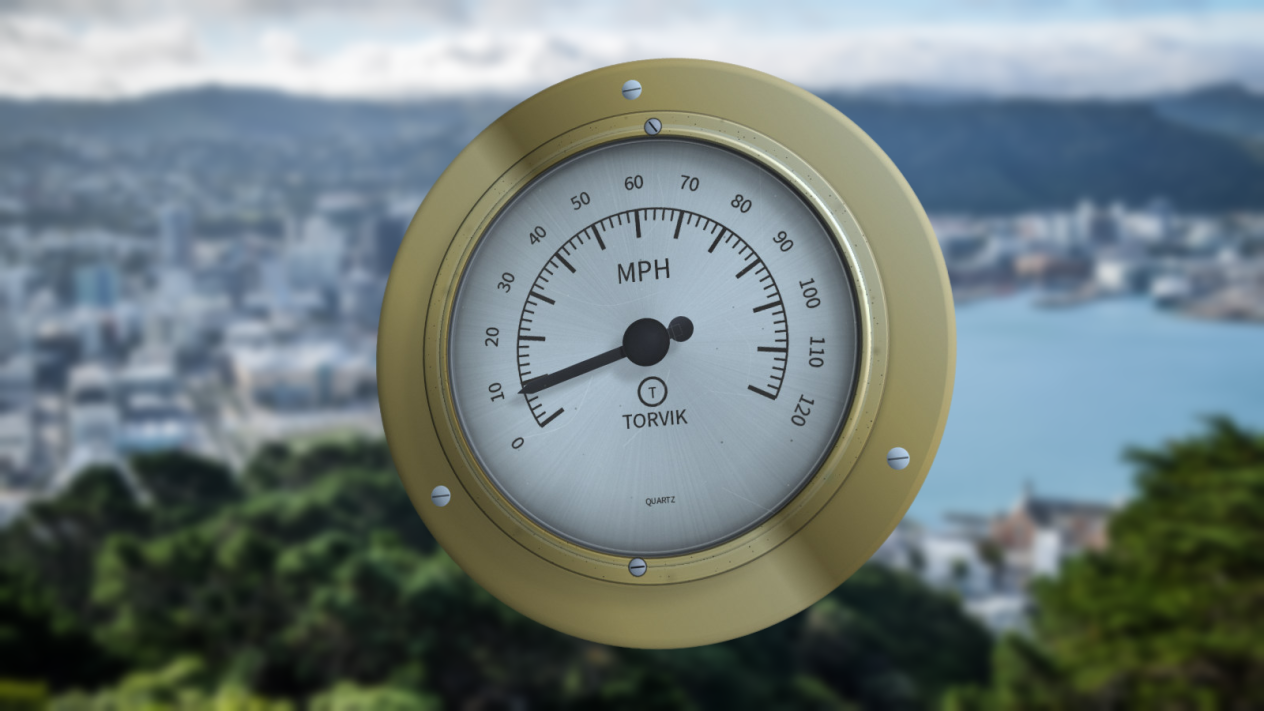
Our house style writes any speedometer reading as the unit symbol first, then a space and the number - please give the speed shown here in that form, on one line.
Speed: mph 8
